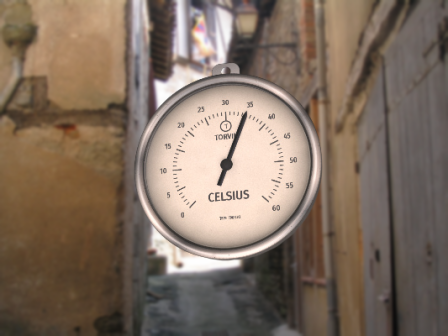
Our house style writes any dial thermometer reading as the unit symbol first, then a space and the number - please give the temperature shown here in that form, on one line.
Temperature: °C 35
